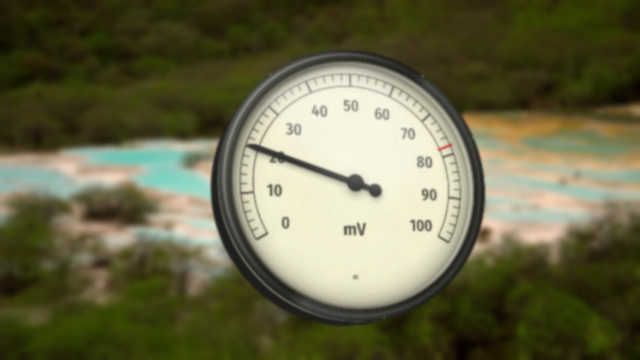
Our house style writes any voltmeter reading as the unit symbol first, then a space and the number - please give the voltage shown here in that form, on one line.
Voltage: mV 20
